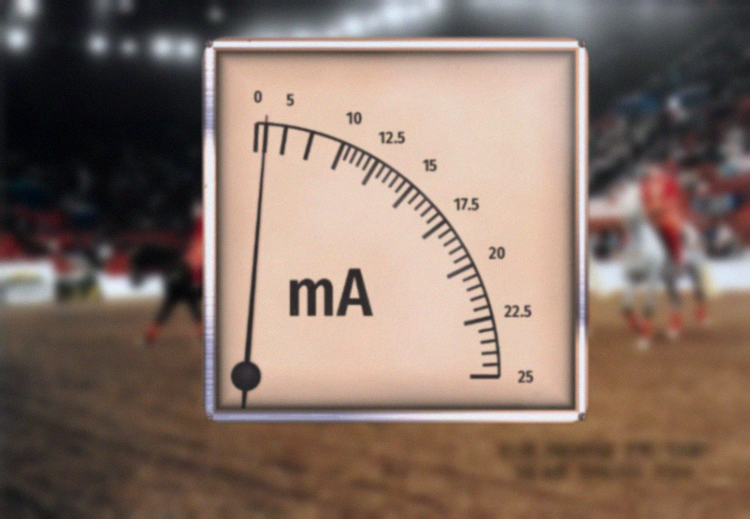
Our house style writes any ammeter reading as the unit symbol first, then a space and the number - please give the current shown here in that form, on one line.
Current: mA 2.5
